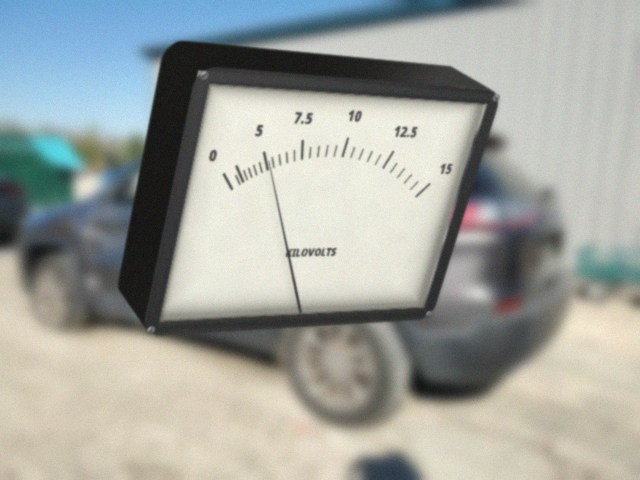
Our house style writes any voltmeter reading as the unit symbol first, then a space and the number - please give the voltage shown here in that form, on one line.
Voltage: kV 5
